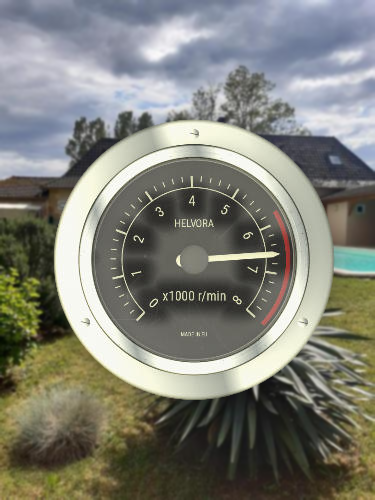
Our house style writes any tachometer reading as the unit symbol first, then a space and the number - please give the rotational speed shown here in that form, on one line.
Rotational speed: rpm 6600
